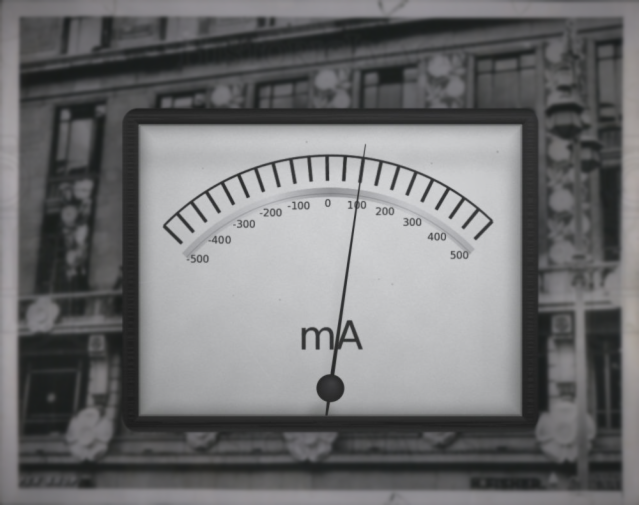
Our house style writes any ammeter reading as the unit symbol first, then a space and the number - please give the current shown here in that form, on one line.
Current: mA 100
